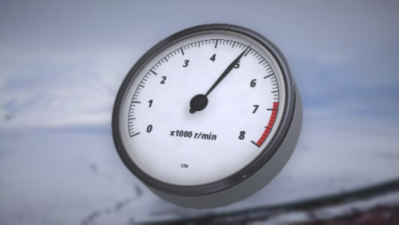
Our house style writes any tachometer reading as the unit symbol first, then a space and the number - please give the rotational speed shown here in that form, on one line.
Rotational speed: rpm 5000
